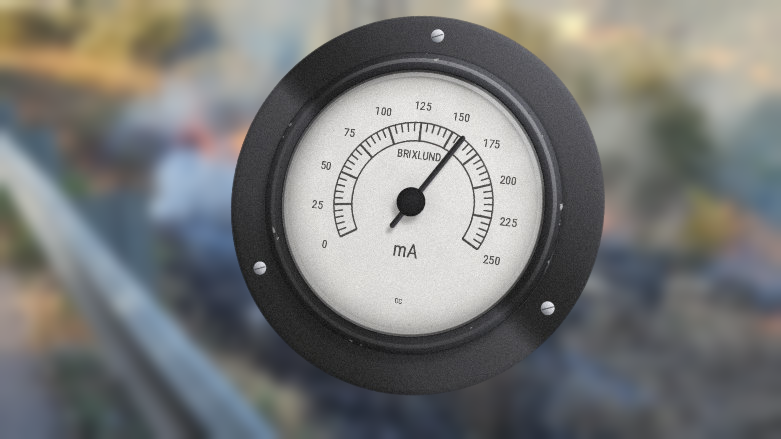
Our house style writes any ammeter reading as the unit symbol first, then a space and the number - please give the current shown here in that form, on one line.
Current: mA 160
